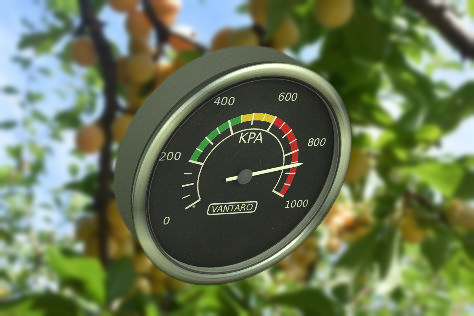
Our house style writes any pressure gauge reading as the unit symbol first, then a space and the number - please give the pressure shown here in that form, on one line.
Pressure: kPa 850
